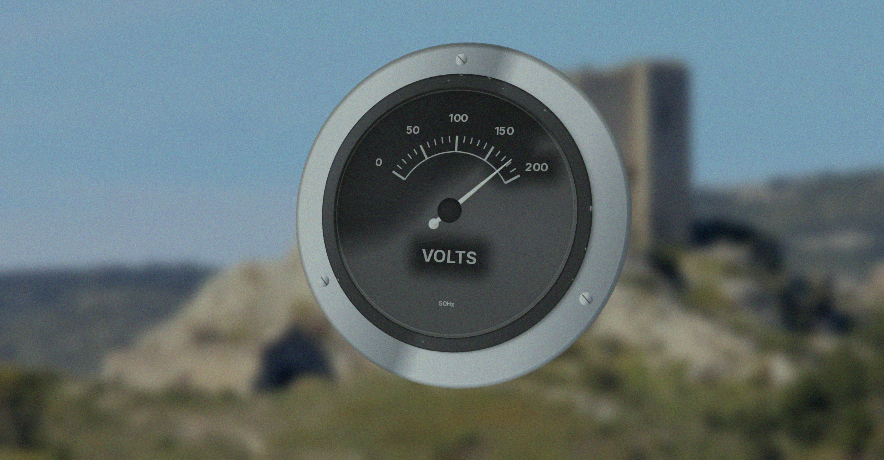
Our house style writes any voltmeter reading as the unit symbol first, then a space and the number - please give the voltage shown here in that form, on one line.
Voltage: V 180
